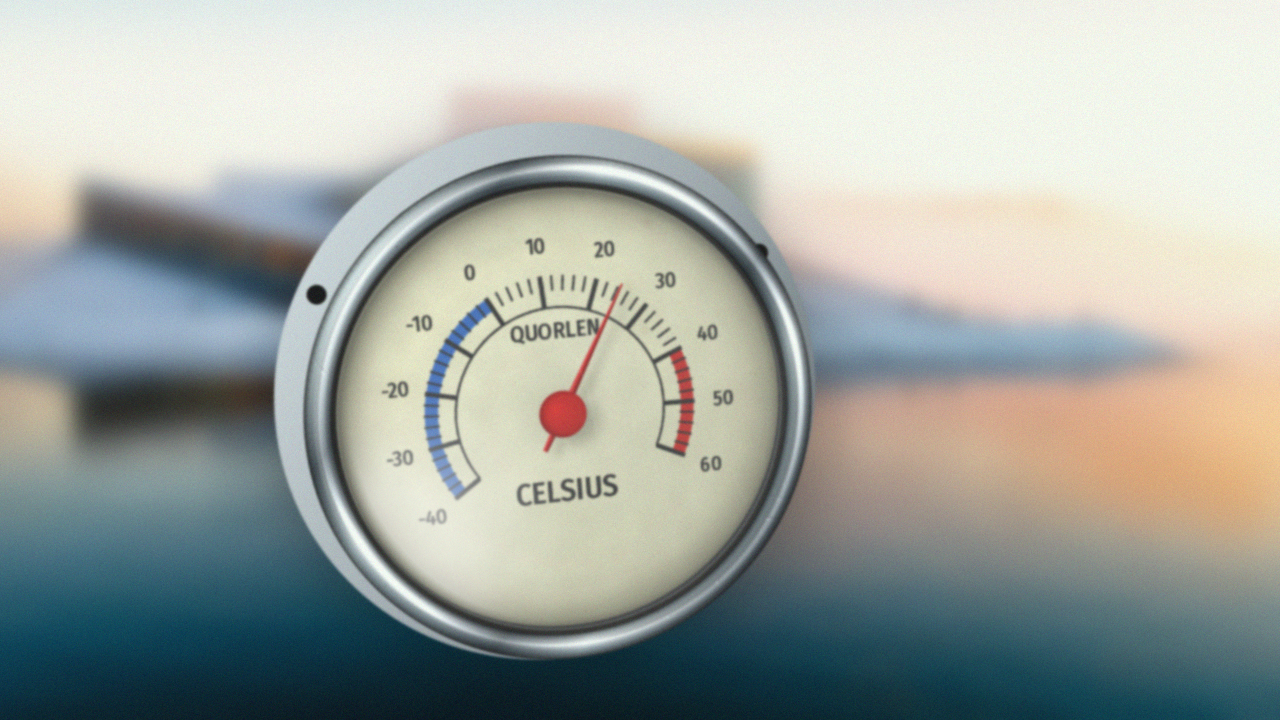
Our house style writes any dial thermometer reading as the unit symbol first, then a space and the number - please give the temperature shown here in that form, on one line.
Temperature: °C 24
